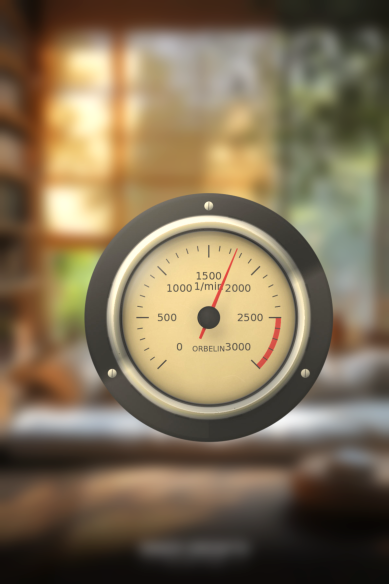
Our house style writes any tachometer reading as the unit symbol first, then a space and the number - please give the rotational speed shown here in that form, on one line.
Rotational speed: rpm 1750
